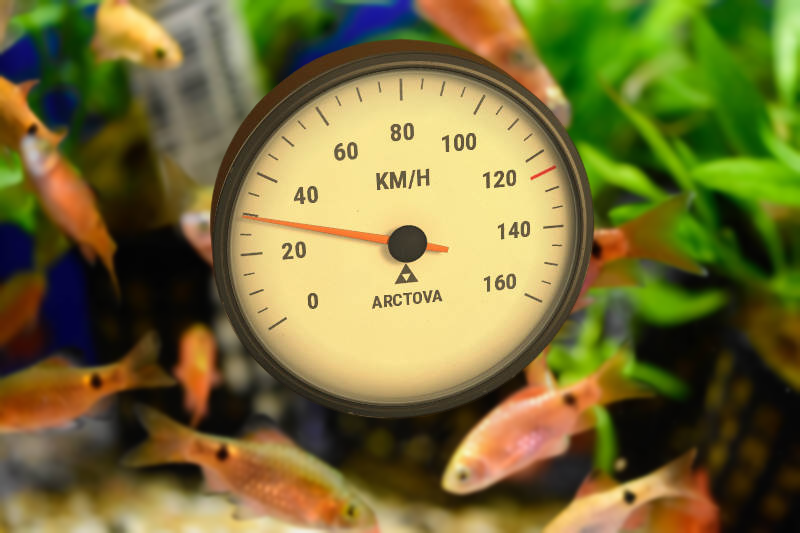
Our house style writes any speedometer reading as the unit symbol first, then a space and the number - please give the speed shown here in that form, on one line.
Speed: km/h 30
